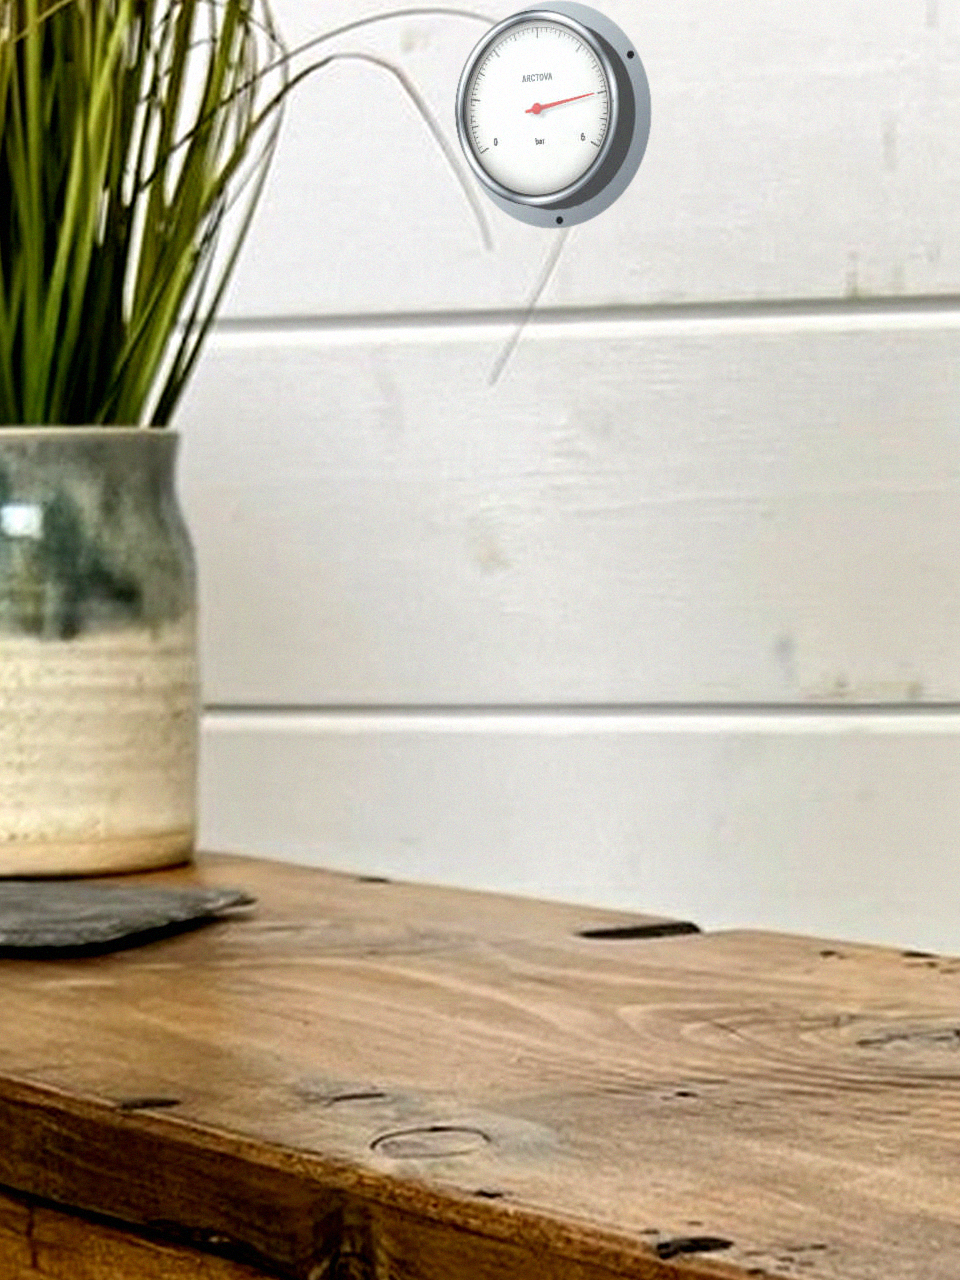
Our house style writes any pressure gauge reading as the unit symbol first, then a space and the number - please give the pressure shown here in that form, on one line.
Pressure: bar 5
